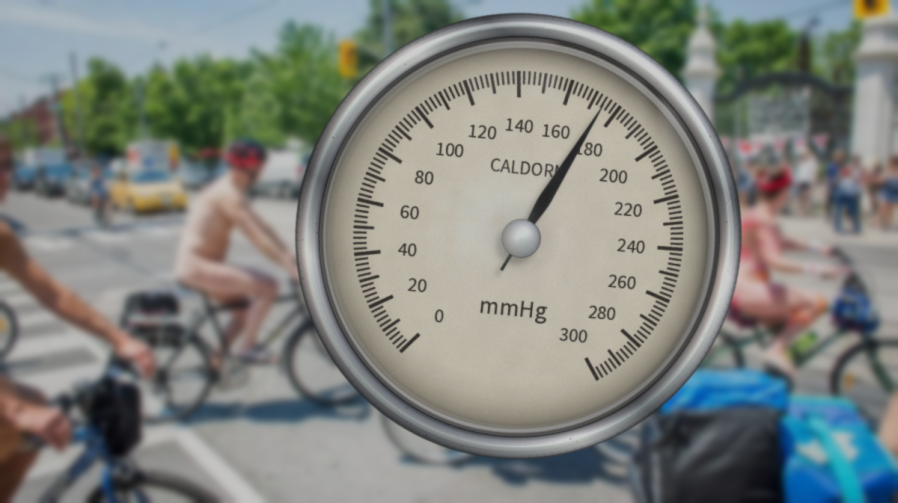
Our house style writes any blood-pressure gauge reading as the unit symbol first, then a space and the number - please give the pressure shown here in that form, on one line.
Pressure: mmHg 174
